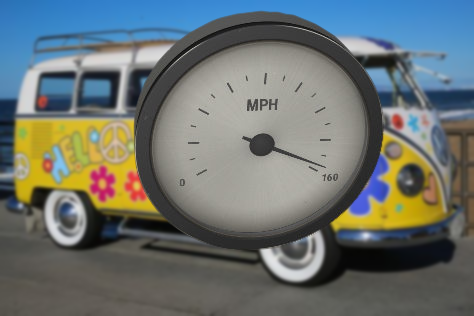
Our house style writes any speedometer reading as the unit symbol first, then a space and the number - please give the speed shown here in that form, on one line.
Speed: mph 155
